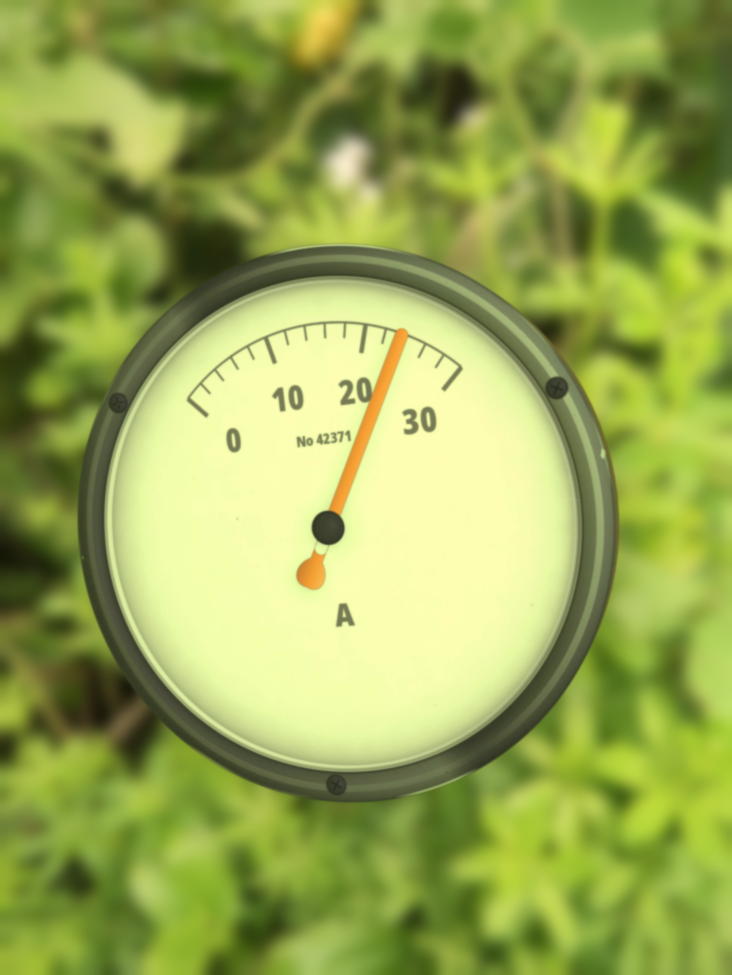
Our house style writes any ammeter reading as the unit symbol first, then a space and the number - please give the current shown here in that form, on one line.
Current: A 24
